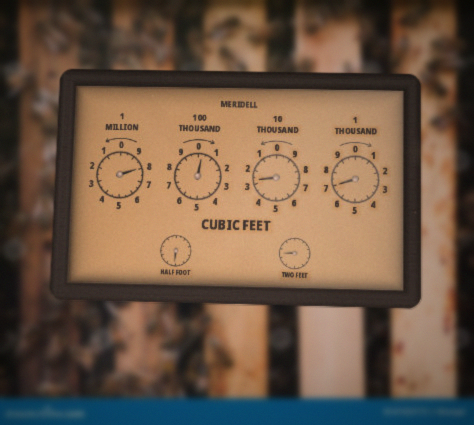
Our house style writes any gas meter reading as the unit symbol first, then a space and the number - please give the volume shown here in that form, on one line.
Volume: ft³ 802700
